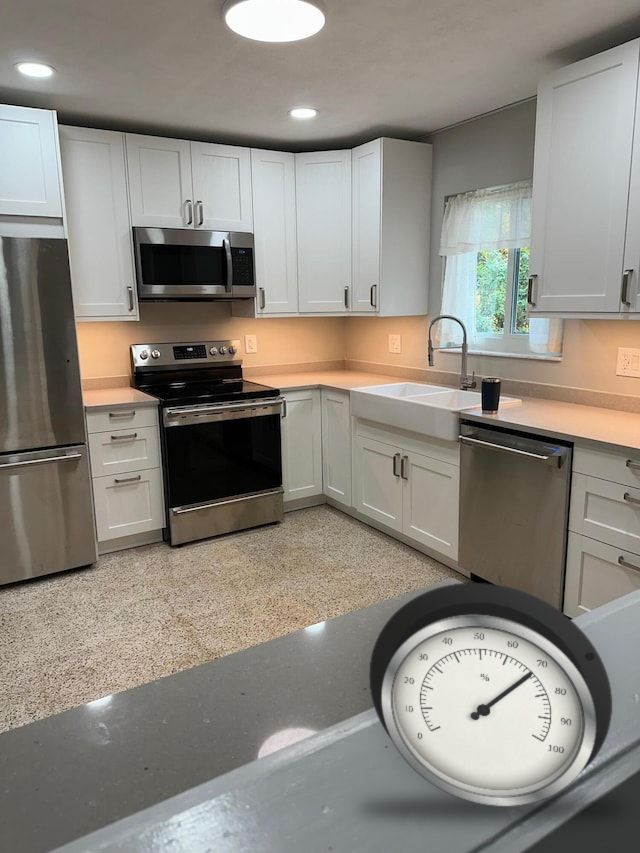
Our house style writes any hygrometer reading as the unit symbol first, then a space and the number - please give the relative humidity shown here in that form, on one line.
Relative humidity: % 70
